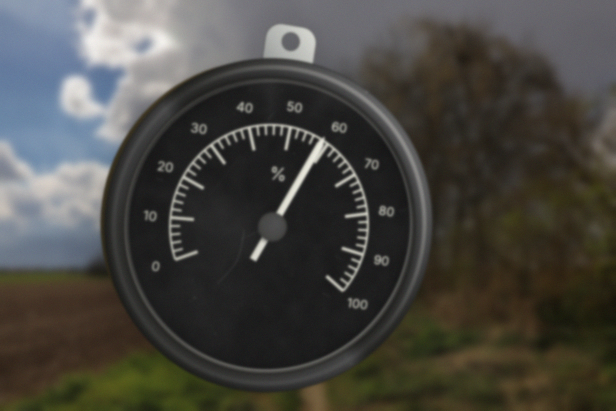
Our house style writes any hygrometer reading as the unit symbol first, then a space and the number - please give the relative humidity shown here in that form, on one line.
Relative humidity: % 58
